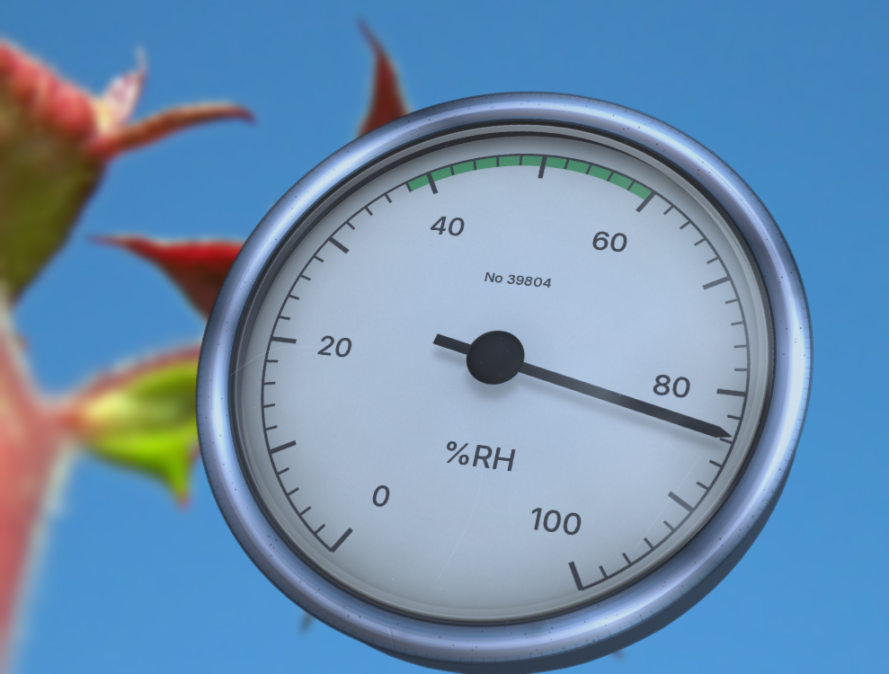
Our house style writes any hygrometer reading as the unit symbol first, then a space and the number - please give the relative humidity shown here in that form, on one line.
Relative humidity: % 84
